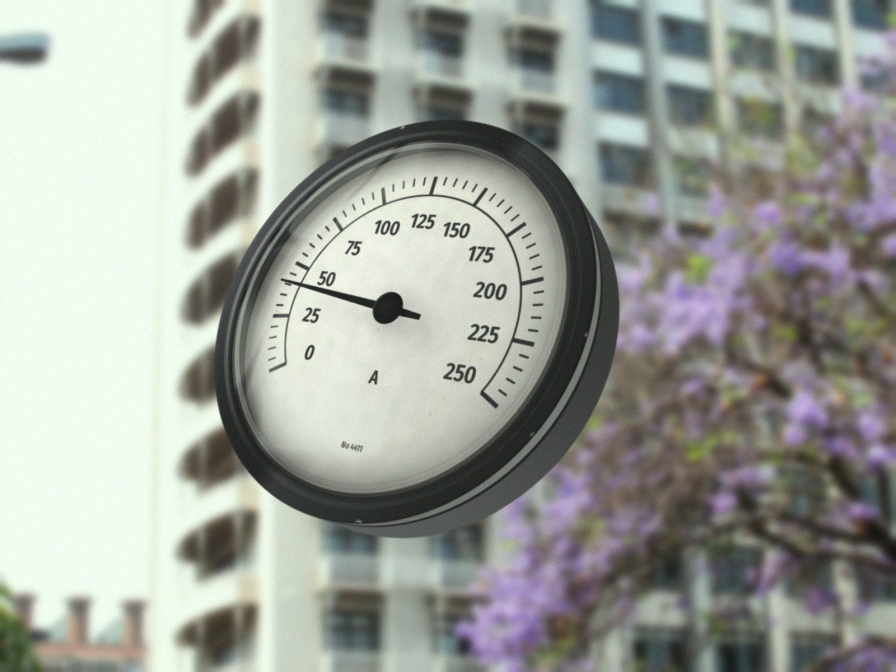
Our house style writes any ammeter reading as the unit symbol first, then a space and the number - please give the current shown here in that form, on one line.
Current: A 40
